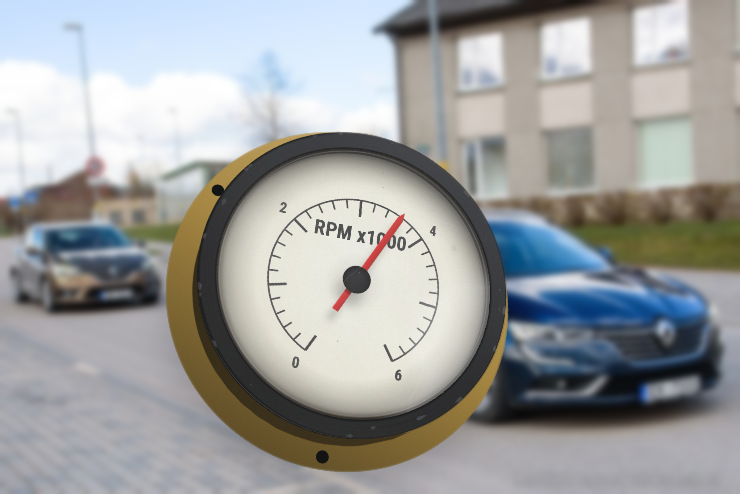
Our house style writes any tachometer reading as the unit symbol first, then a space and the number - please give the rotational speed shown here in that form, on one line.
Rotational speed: rpm 3600
